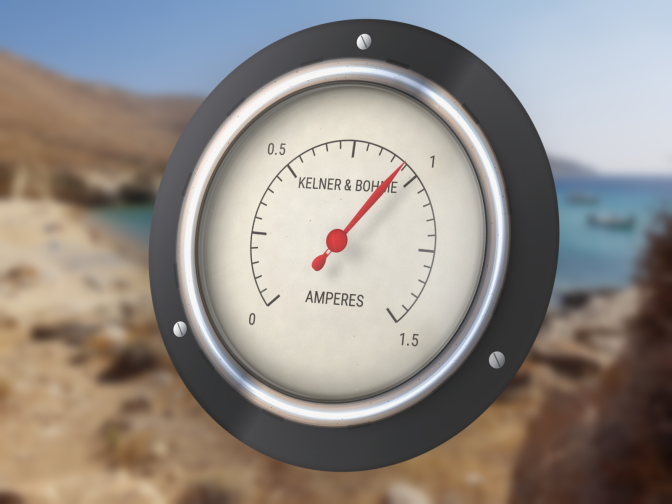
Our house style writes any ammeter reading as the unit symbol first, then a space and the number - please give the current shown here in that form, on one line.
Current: A 0.95
